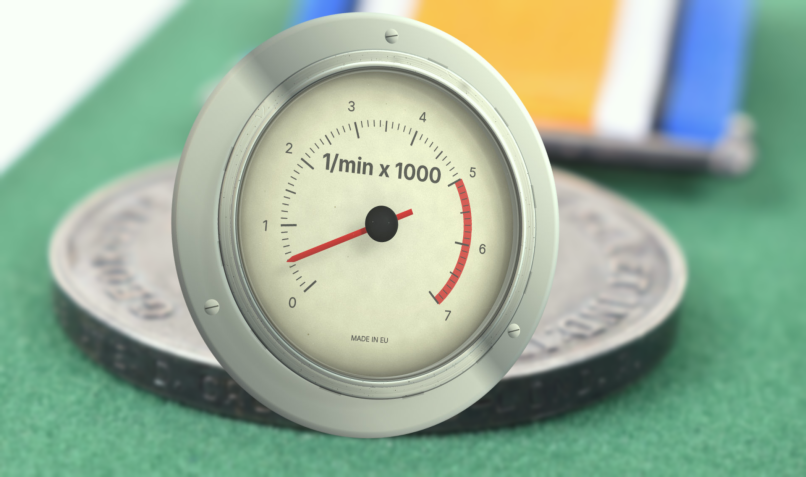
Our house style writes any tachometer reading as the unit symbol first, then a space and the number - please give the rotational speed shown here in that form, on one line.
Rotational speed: rpm 500
